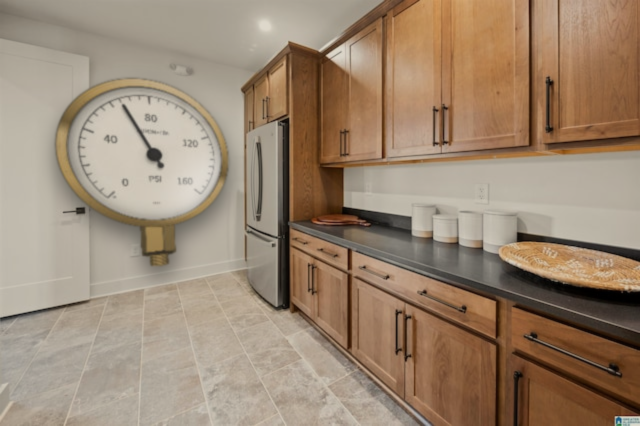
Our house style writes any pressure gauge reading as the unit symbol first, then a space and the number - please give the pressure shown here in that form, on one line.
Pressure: psi 65
